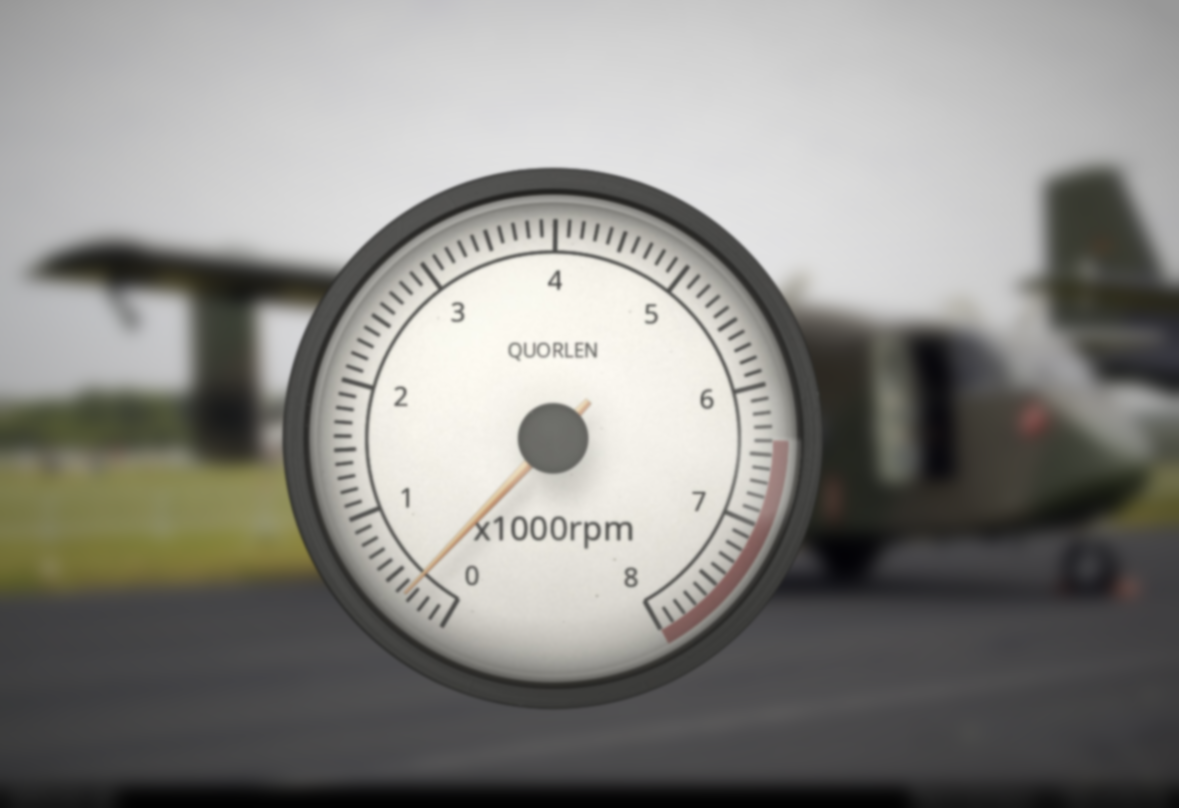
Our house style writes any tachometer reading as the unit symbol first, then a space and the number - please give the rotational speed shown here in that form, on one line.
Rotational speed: rpm 350
